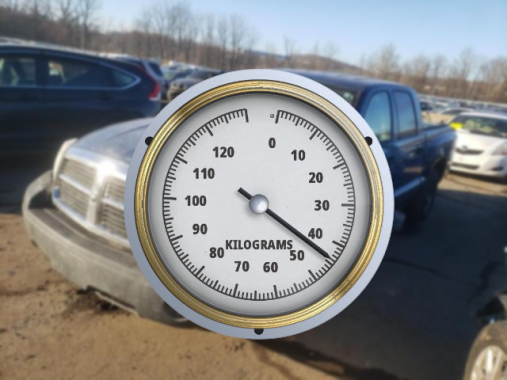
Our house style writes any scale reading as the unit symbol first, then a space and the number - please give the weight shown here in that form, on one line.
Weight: kg 44
